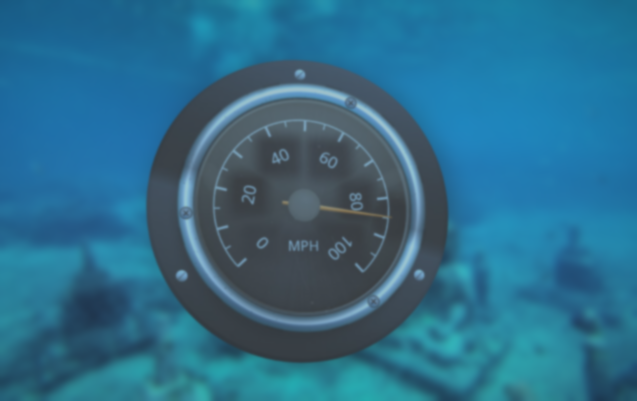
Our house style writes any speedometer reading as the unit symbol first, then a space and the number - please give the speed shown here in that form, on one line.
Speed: mph 85
